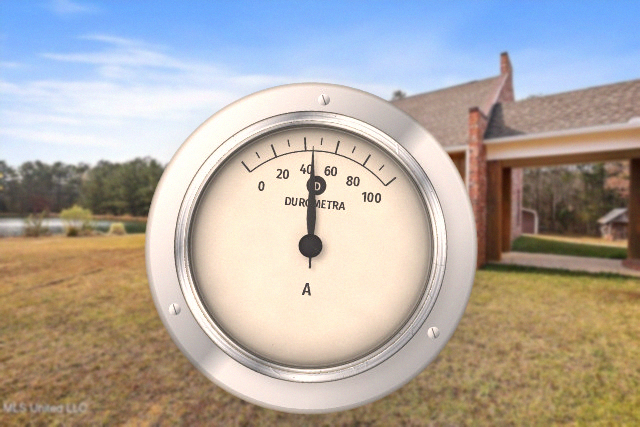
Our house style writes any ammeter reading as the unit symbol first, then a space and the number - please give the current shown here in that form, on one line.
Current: A 45
